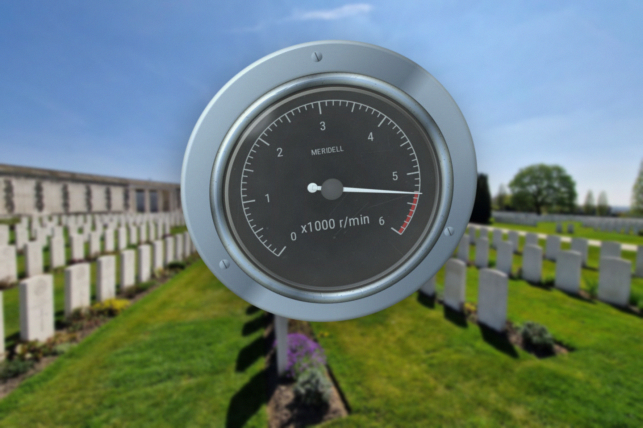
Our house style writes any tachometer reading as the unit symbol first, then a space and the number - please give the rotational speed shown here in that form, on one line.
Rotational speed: rpm 5300
